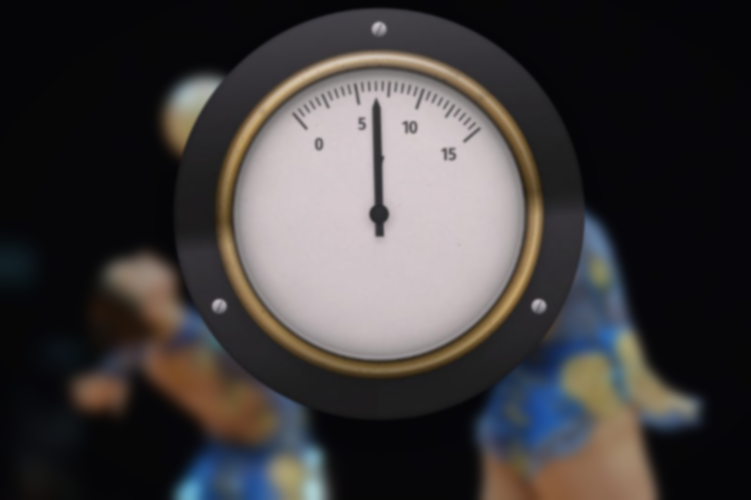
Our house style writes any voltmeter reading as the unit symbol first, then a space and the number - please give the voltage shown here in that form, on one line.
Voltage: V 6.5
